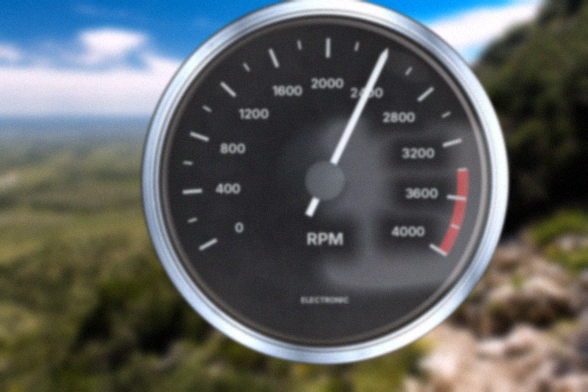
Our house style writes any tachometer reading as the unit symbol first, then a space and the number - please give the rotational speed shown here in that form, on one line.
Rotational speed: rpm 2400
